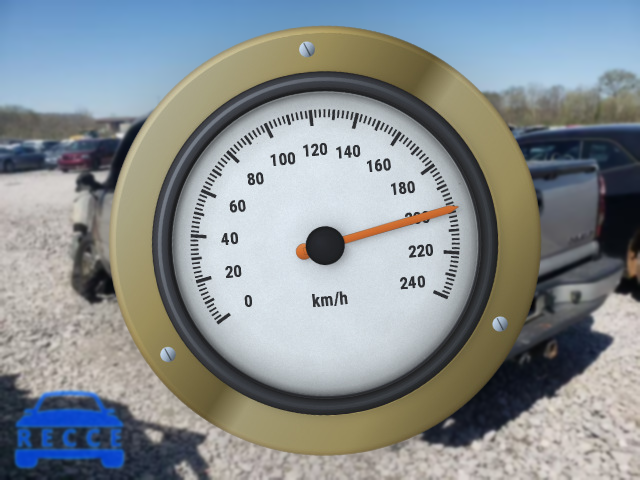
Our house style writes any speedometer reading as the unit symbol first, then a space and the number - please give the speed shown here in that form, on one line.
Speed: km/h 200
